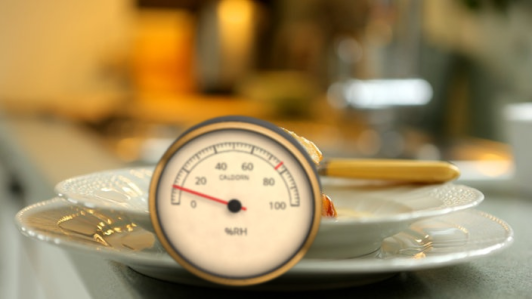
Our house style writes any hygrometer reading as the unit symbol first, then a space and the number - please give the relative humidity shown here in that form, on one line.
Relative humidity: % 10
